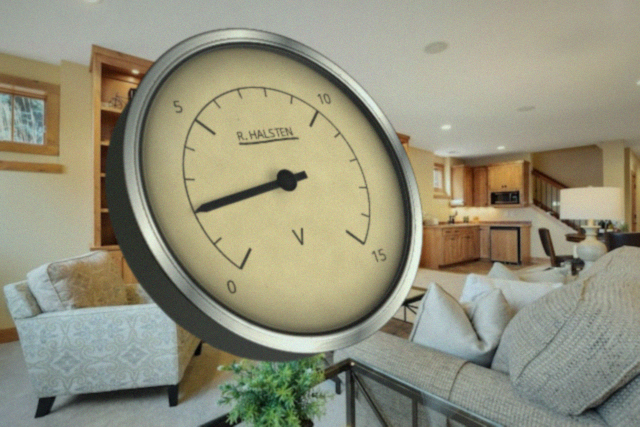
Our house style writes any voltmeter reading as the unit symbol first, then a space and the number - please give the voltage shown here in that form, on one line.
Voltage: V 2
